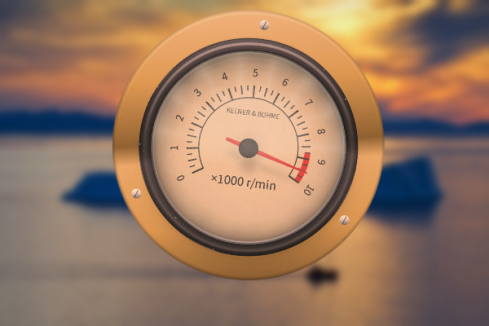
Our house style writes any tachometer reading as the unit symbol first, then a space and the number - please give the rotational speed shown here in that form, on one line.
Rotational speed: rpm 9500
